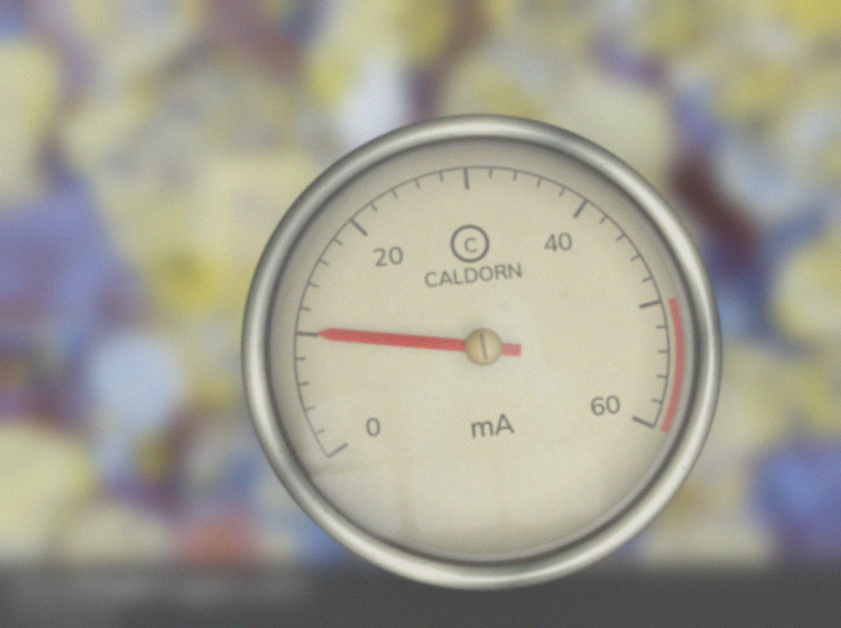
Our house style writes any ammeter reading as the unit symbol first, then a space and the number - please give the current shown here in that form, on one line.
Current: mA 10
